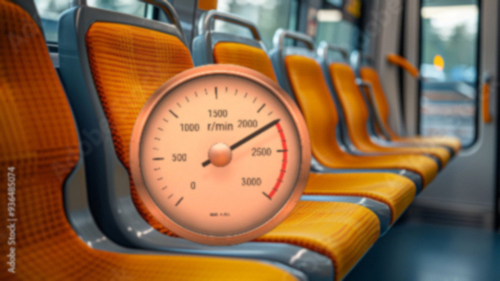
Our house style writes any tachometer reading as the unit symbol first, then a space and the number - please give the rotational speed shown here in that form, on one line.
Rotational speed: rpm 2200
